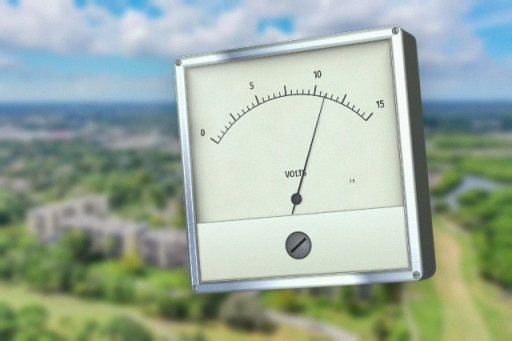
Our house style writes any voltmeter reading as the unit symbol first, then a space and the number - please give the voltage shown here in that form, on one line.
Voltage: V 11
